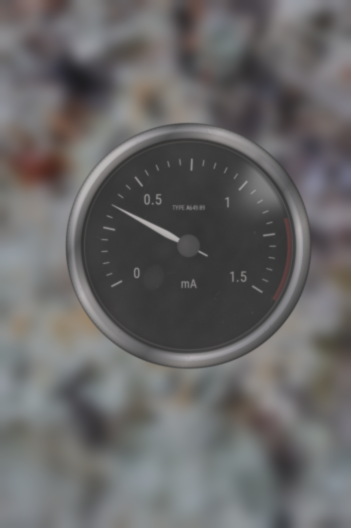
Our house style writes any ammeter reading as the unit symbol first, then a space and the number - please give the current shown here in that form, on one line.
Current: mA 0.35
